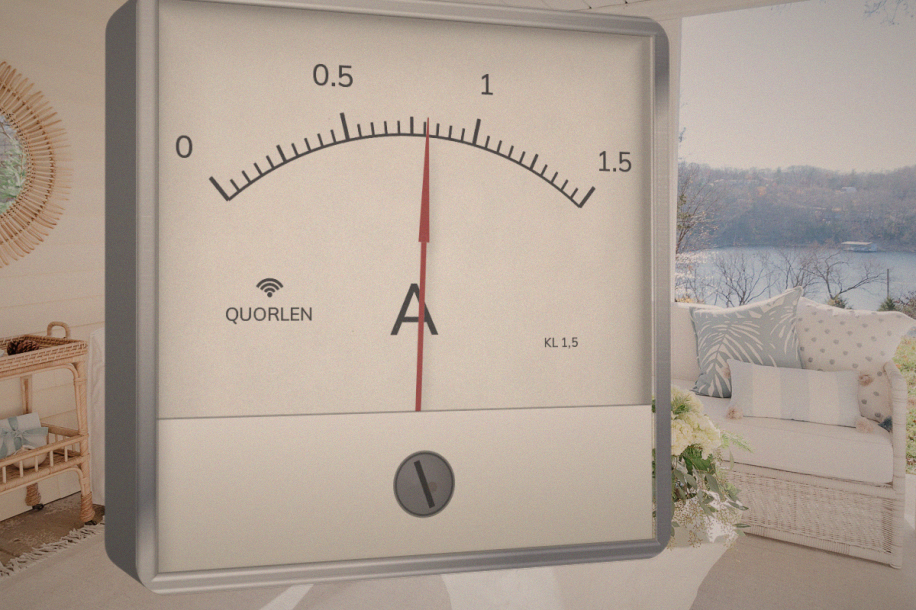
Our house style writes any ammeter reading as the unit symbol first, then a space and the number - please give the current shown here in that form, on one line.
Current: A 0.8
